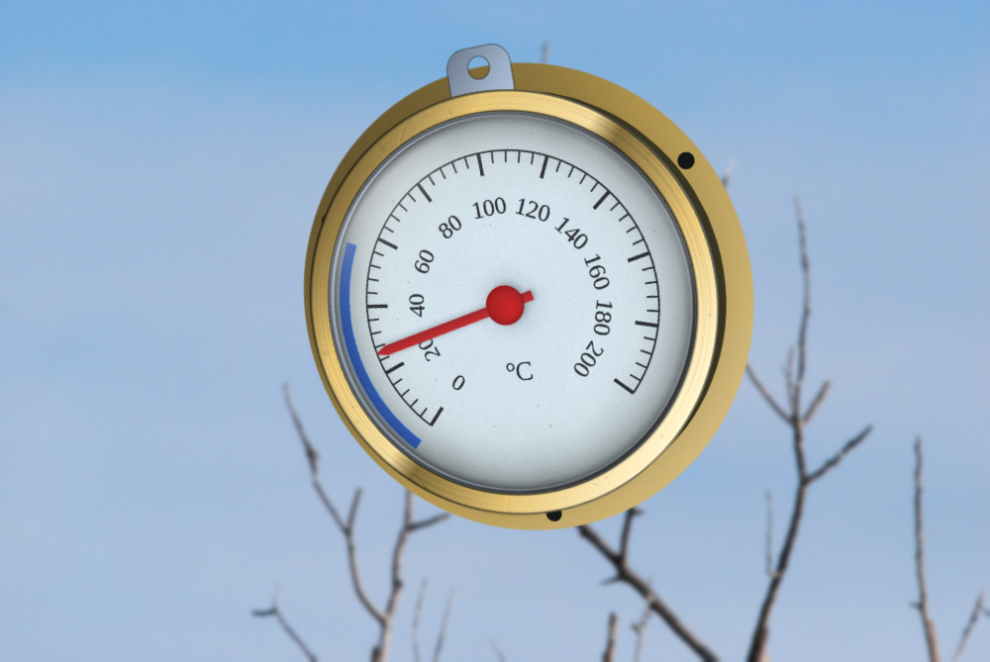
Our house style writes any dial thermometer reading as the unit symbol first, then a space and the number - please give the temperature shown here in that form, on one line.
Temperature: °C 26
